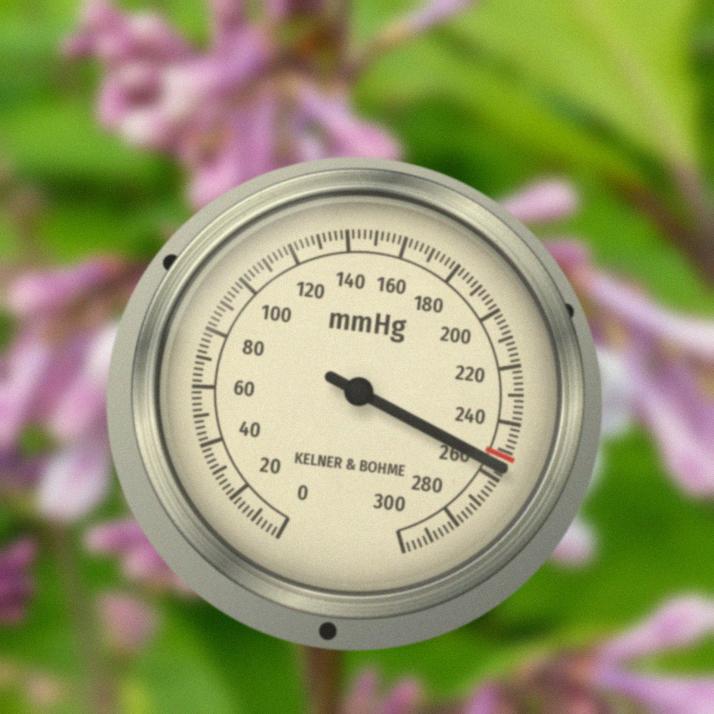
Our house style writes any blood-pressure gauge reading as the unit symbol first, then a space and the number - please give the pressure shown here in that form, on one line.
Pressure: mmHg 256
